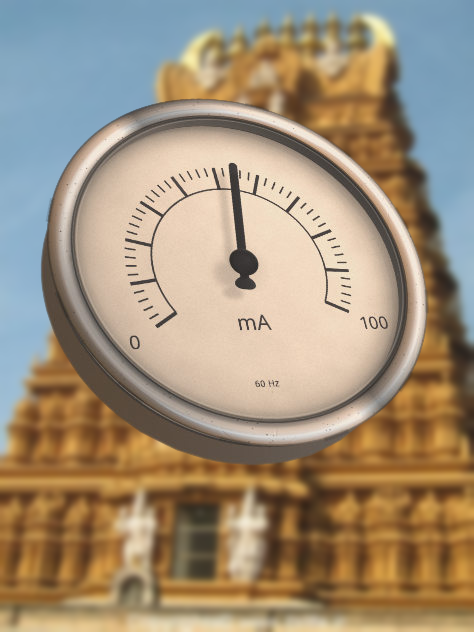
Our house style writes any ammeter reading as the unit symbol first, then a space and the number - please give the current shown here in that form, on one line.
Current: mA 54
